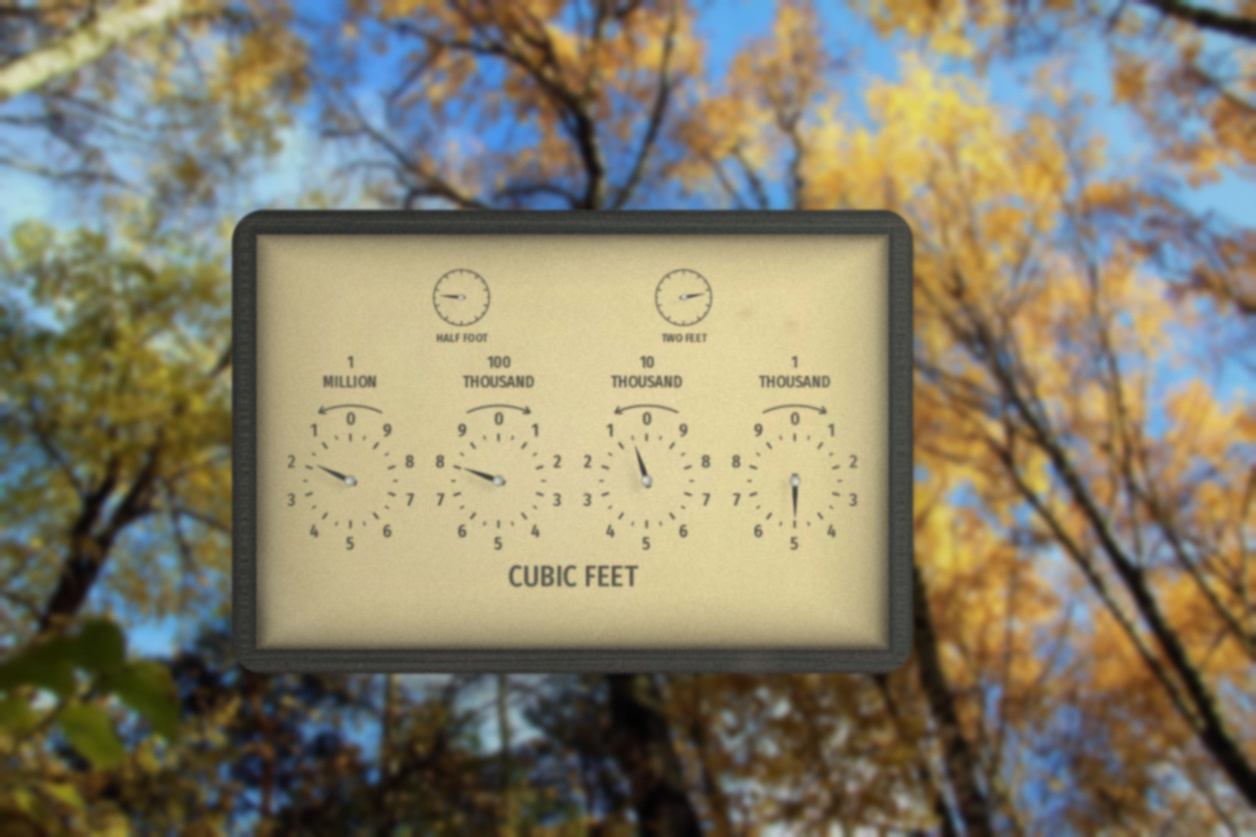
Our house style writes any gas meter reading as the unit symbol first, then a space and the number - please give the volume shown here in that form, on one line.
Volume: ft³ 180500
